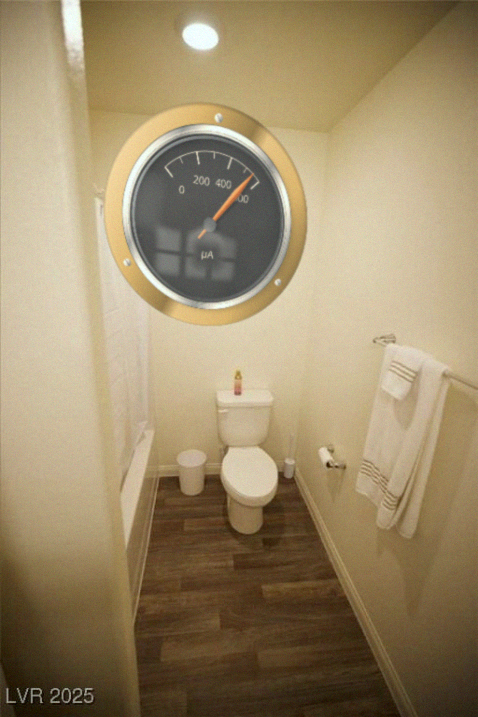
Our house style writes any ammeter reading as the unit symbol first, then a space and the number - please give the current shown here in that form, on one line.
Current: µA 550
